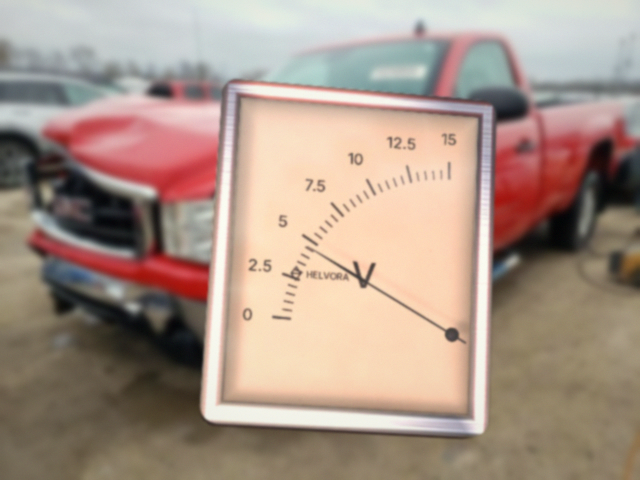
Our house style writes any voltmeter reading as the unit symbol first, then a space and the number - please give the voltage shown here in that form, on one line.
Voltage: V 4.5
